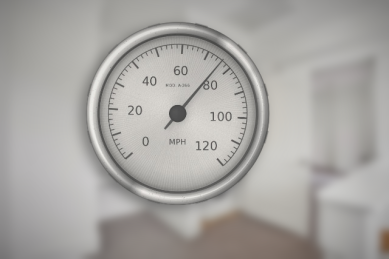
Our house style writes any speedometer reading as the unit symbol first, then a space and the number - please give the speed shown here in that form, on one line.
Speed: mph 76
